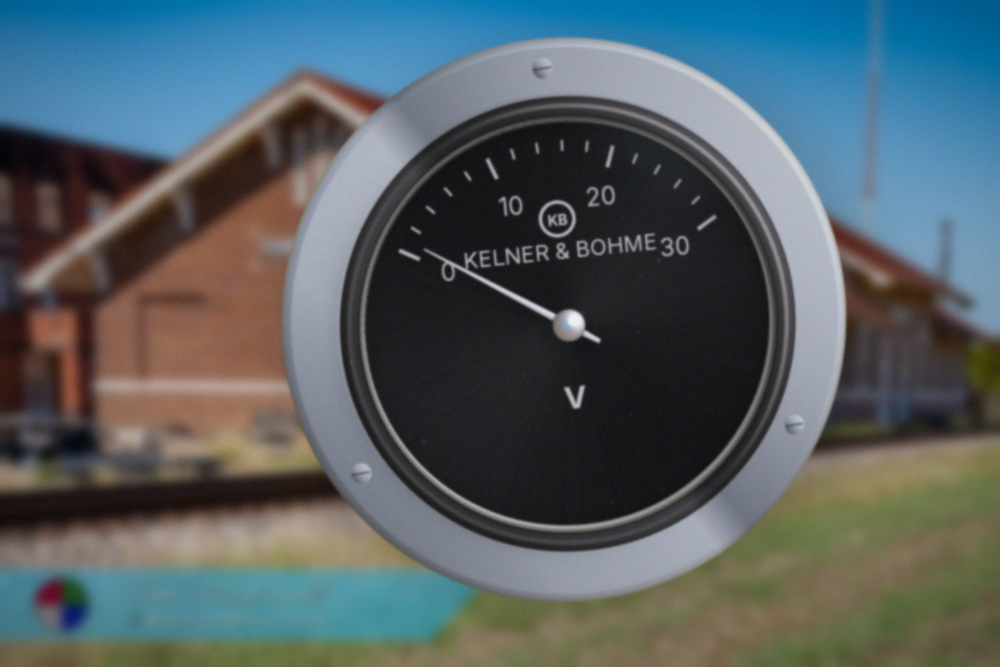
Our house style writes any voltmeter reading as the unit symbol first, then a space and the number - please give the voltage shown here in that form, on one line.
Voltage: V 1
